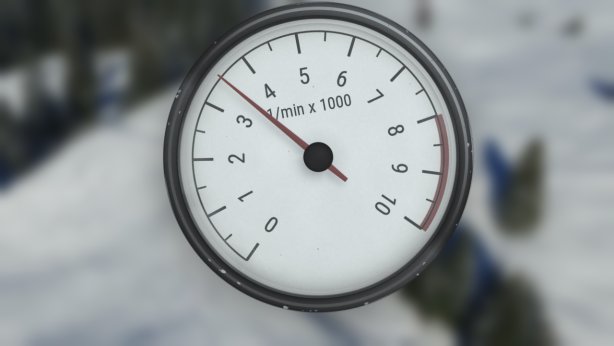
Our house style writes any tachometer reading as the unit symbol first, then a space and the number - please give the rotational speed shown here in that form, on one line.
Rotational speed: rpm 3500
